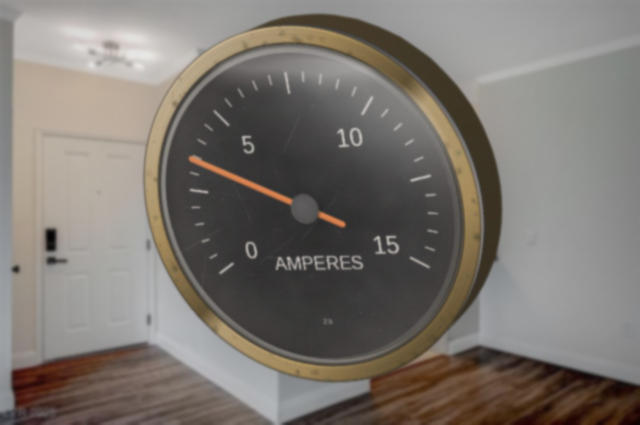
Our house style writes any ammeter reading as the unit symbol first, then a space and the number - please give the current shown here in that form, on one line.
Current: A 3.5
